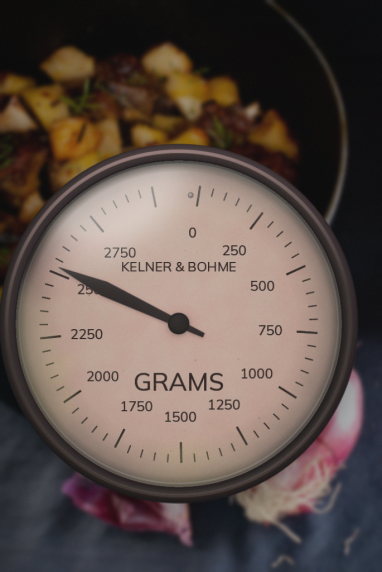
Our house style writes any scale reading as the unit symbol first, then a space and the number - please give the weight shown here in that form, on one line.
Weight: g 2525
